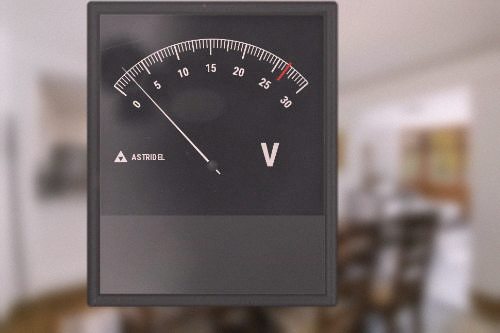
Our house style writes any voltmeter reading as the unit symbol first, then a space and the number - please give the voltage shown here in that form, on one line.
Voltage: V 2.5
